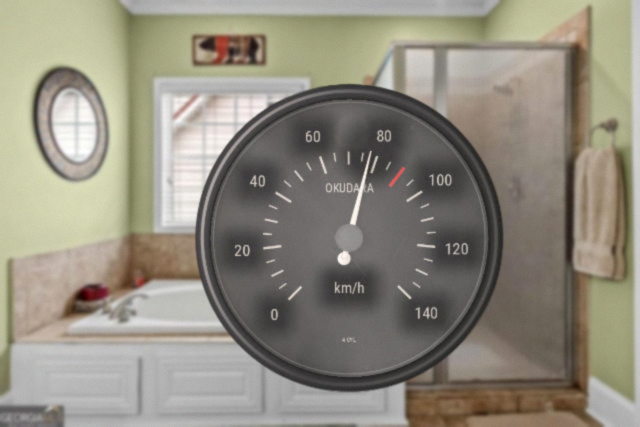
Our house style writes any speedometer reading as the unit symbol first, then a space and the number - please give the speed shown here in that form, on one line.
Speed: km/h 77.5
